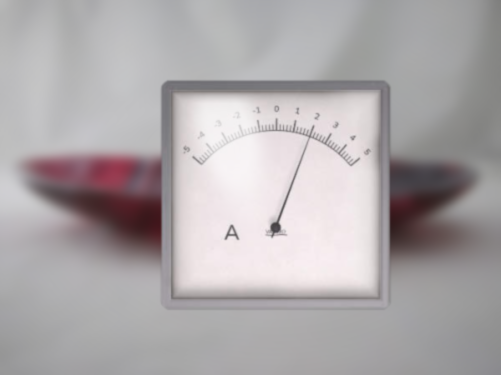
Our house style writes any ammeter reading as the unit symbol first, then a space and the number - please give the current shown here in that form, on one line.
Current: A 2
